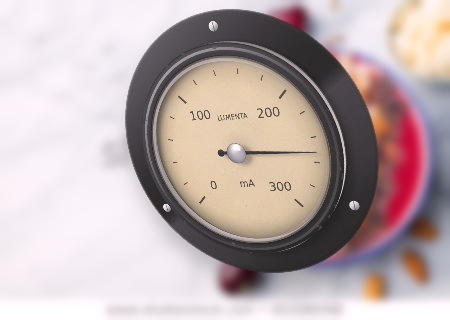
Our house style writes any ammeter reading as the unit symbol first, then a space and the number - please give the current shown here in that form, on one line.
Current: mA 250
